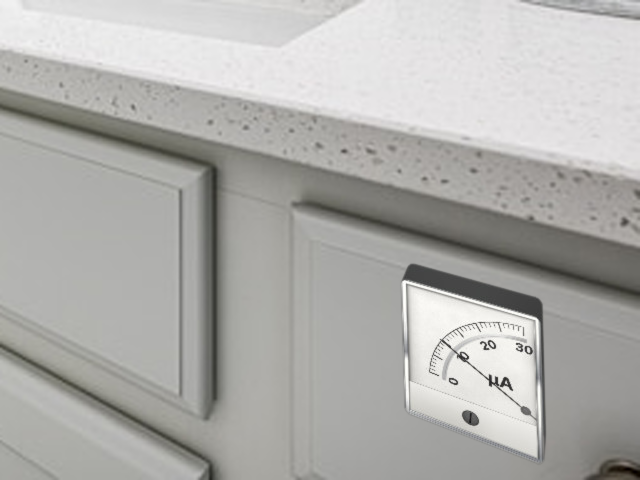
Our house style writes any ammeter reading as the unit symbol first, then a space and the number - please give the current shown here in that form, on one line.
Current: µA 10
